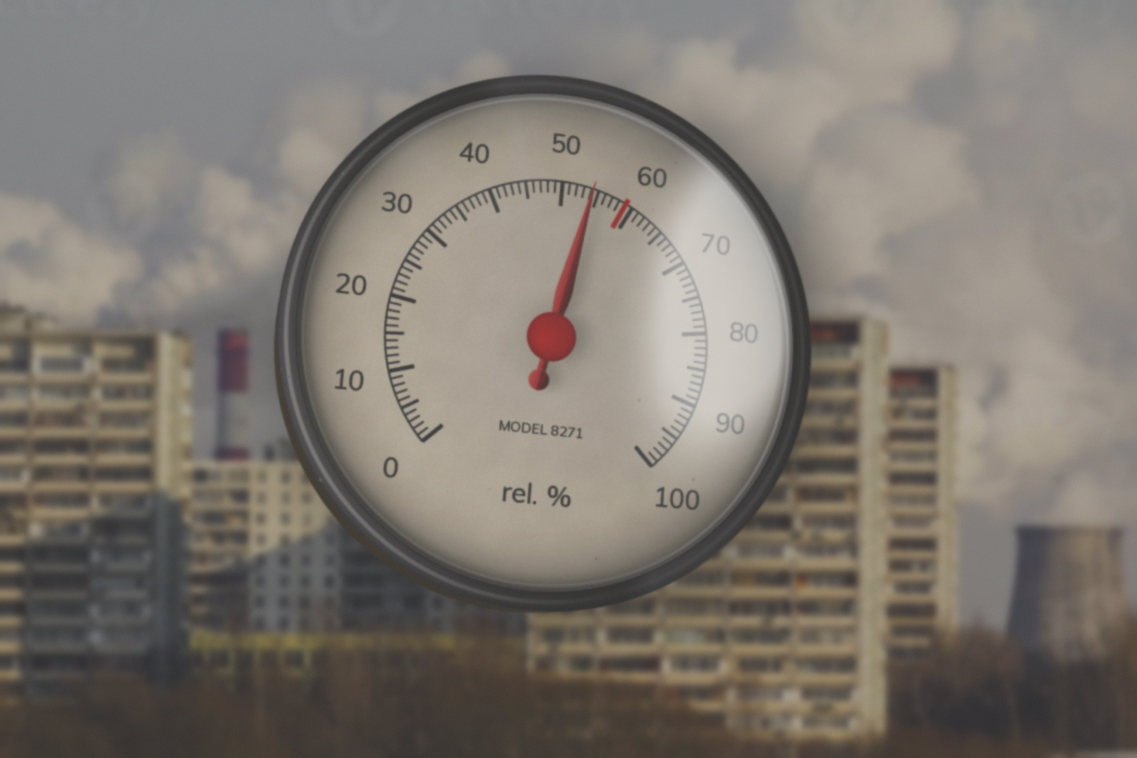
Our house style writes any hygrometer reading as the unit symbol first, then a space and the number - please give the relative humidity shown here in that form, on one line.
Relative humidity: % 54
